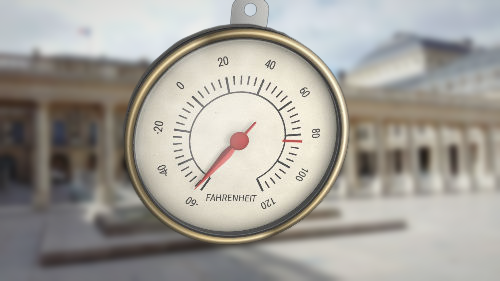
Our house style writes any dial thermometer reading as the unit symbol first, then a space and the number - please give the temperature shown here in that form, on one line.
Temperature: °F -56
